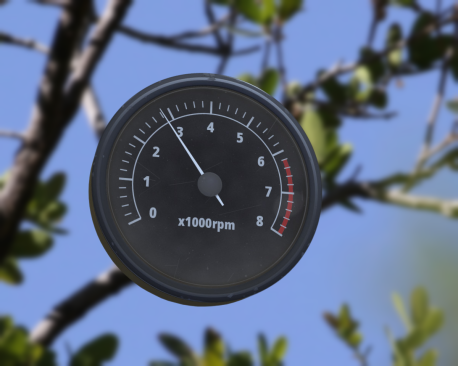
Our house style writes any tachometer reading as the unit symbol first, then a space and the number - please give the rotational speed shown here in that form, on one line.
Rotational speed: rpm 2800
